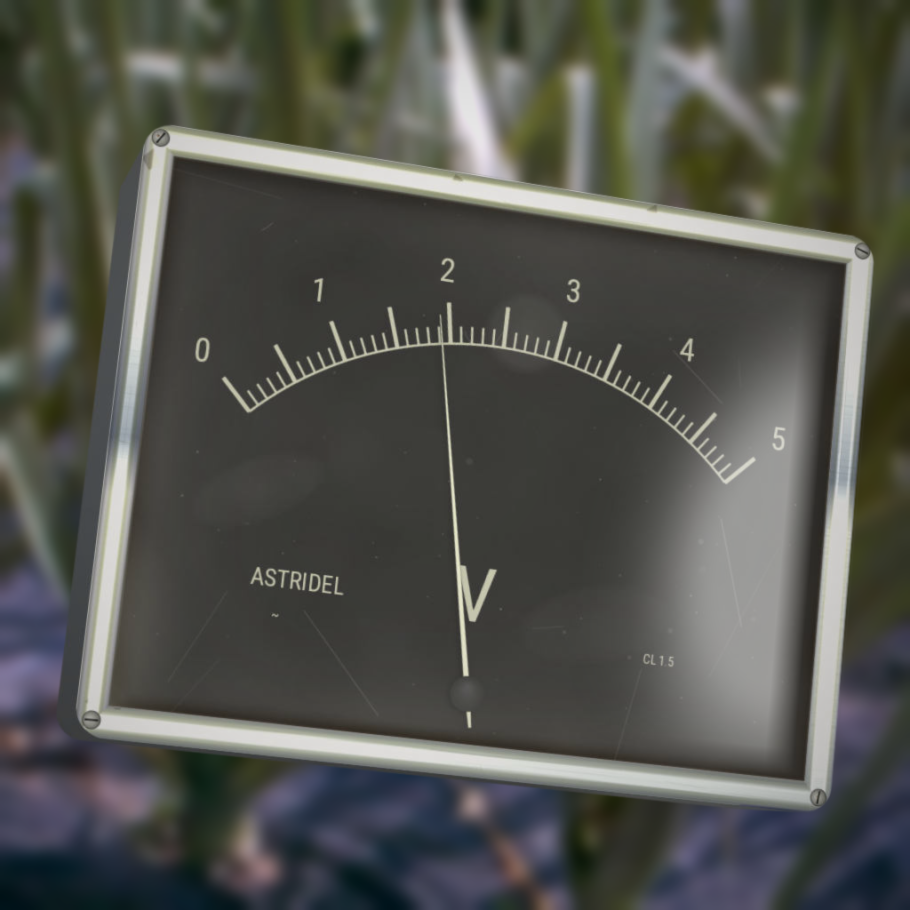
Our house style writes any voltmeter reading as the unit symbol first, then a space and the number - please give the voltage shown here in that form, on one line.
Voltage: V 1.9
